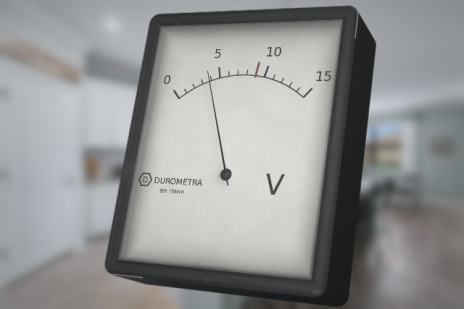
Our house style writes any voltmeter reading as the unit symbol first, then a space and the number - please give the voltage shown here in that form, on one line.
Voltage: V 4
